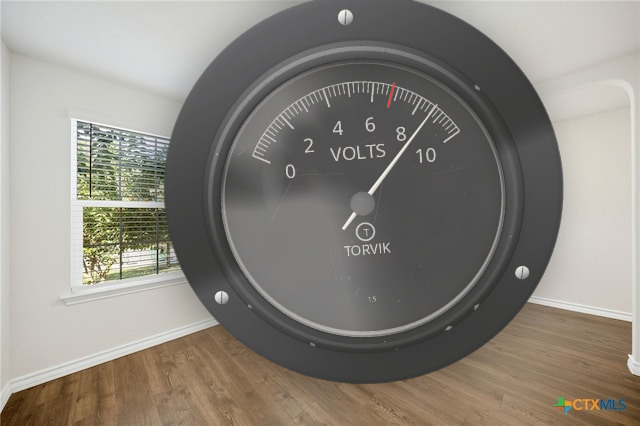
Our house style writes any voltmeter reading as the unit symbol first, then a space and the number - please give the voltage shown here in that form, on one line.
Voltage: V 8.6
